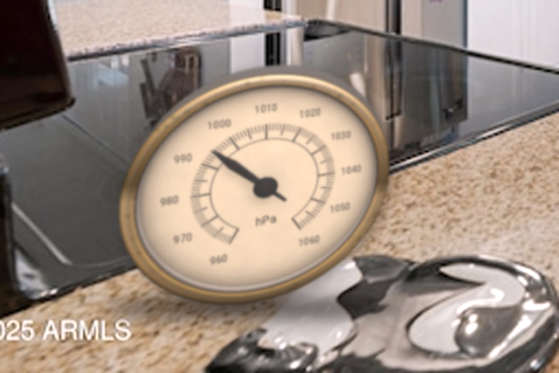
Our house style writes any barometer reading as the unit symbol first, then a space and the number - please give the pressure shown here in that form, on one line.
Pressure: hPa 995
